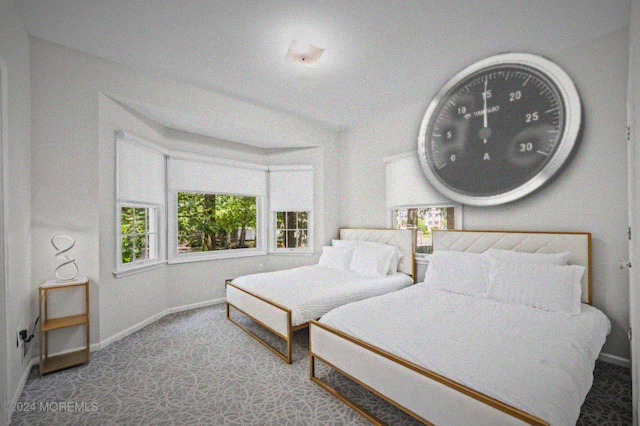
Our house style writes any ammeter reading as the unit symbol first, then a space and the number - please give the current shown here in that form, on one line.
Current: A 15
